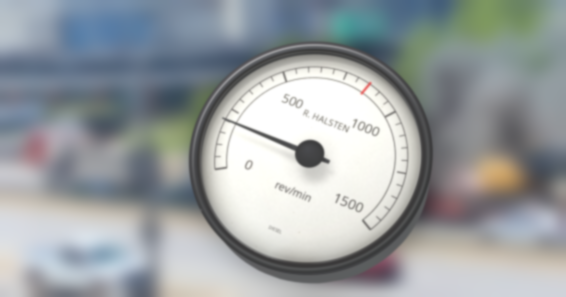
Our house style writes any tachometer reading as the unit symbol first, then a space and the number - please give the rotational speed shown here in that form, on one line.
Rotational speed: rpm 200
